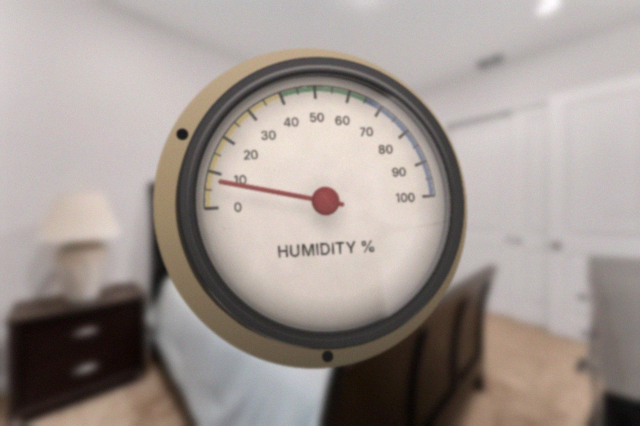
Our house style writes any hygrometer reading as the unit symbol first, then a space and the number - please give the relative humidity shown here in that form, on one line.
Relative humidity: % 7.5
